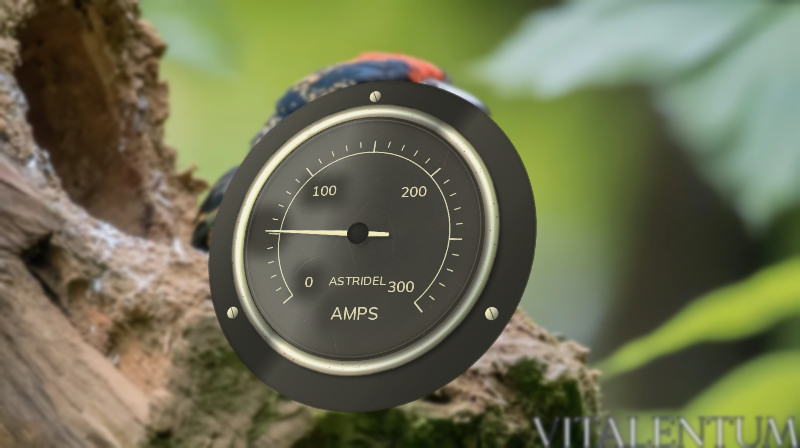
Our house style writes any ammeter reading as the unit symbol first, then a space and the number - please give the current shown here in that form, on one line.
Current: A 50
